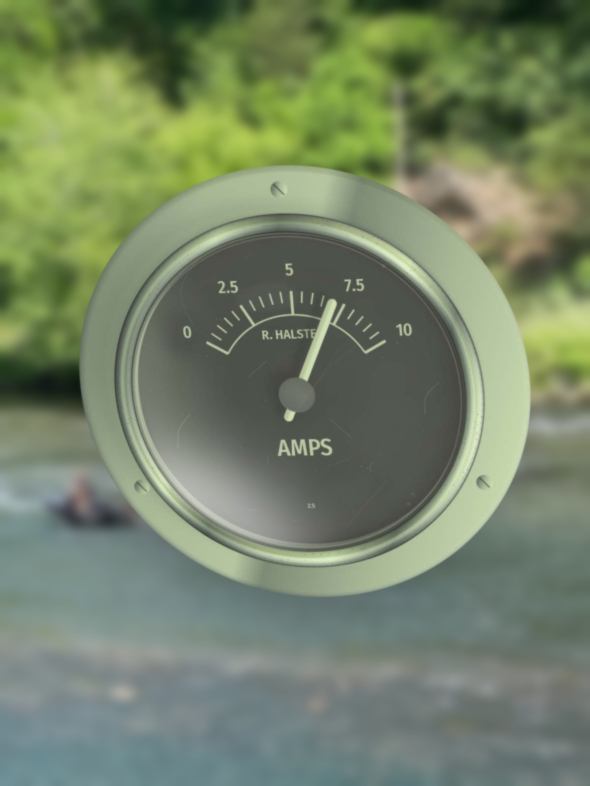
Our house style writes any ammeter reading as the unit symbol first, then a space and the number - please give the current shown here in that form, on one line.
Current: A 7
